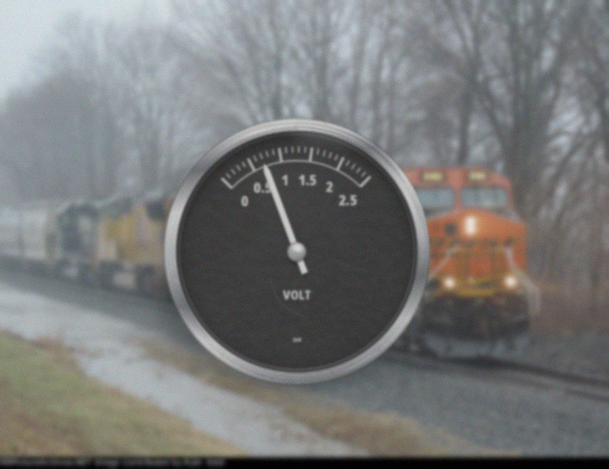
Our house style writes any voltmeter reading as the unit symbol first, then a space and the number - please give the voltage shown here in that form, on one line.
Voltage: V 0.7
